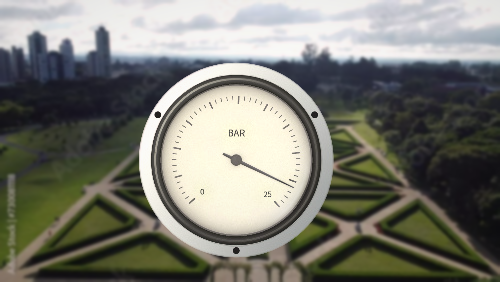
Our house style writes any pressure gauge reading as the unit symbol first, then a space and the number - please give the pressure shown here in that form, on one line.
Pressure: bar 23
